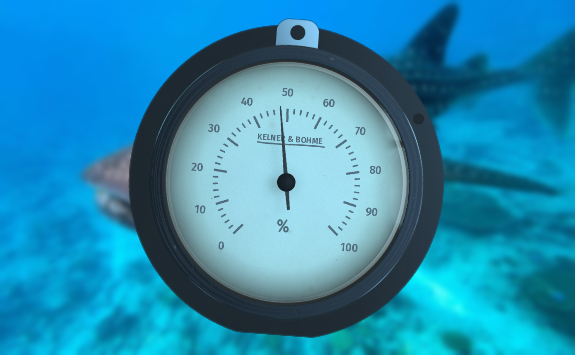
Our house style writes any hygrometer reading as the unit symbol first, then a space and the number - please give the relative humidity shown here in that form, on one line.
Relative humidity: % 48
